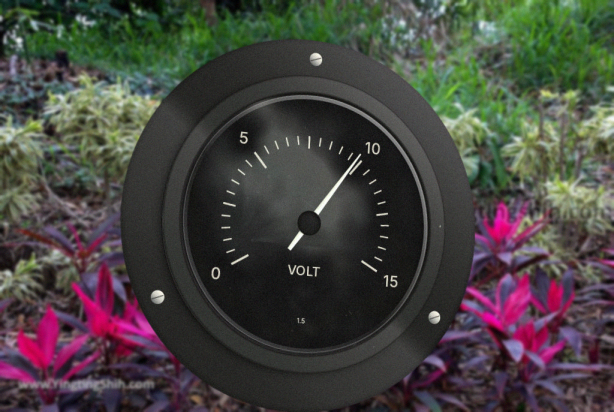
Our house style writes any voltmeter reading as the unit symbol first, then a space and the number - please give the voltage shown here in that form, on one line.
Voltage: V 9.75
